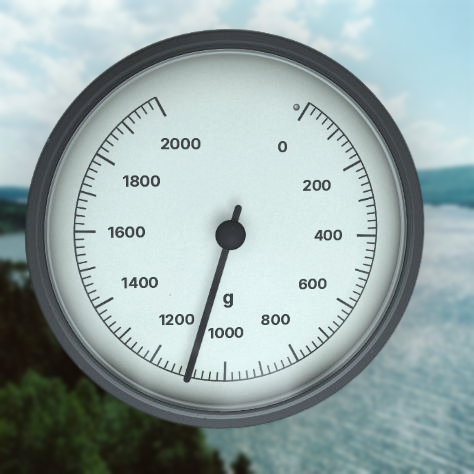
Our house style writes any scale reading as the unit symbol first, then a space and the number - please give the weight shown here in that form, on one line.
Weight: g 1100
